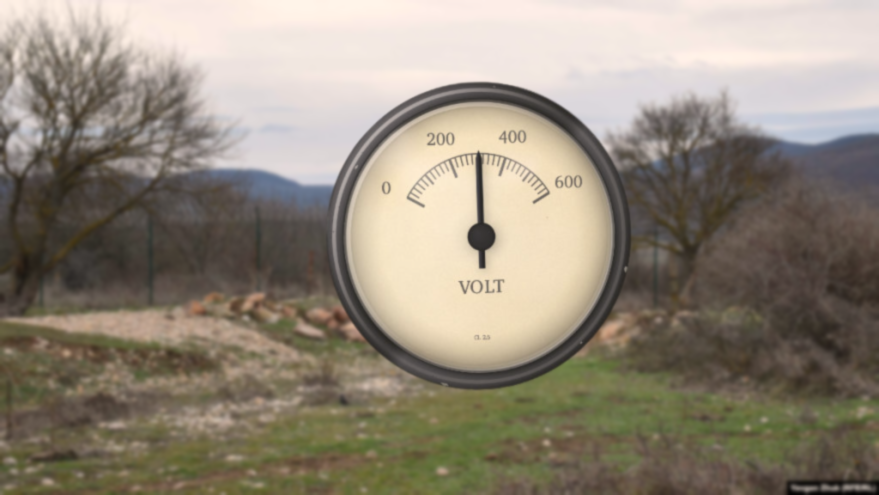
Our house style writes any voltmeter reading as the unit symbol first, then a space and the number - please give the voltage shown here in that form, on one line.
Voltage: V 300
